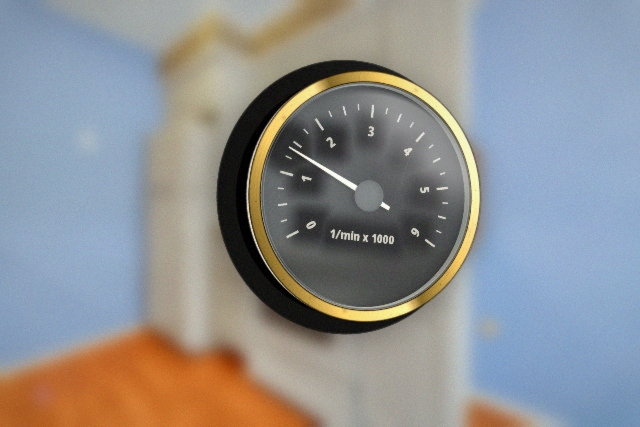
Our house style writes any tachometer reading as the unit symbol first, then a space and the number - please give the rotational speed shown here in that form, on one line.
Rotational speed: rpm 1375
